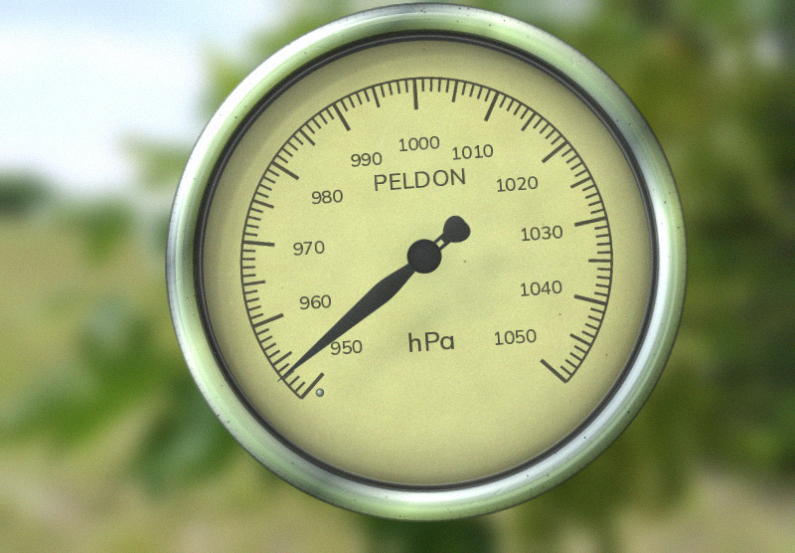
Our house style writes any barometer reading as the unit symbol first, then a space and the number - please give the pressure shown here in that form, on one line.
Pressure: hPa 953
